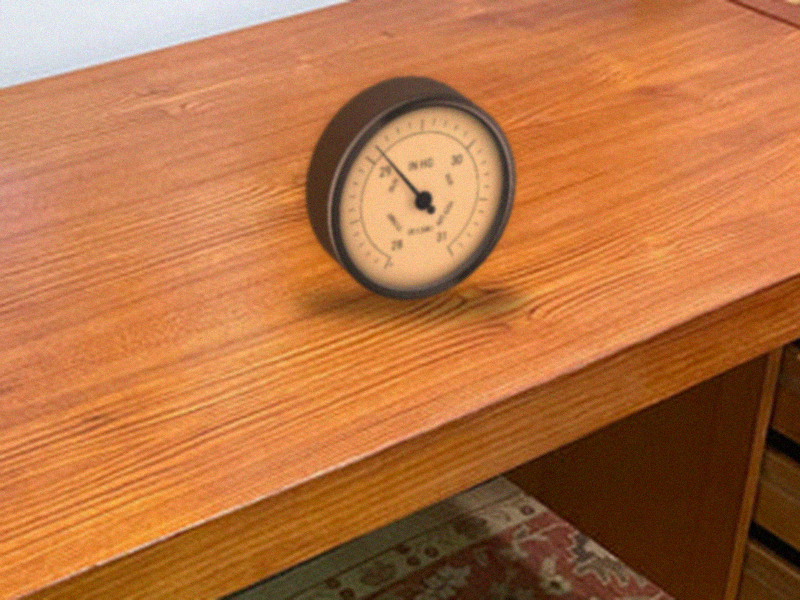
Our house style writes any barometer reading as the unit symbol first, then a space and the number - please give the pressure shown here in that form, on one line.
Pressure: inHg 29.1
